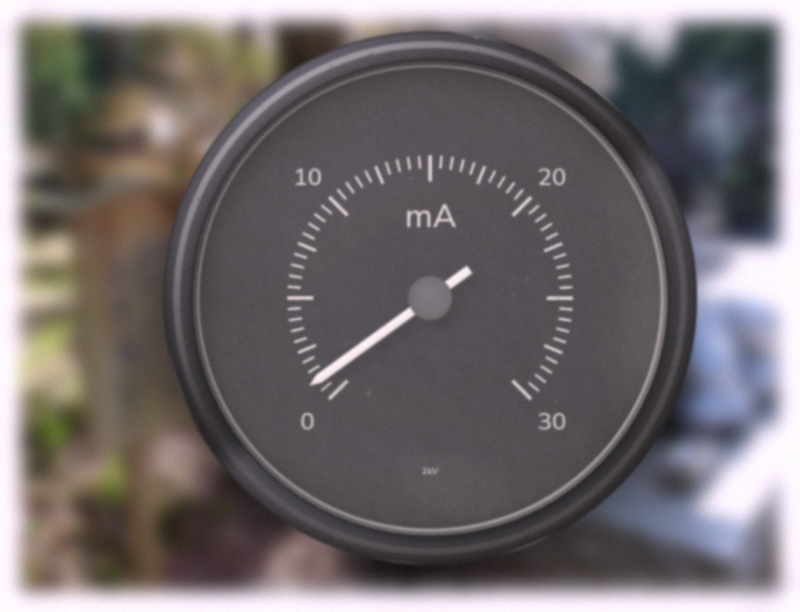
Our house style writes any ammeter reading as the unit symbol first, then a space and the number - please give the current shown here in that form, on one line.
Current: mA 1
